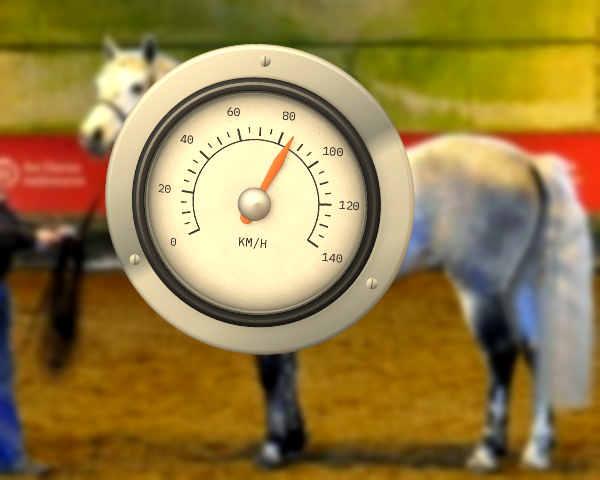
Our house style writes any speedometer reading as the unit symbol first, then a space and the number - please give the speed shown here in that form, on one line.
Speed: km/h 85
